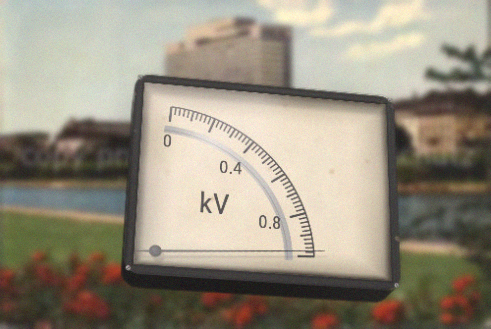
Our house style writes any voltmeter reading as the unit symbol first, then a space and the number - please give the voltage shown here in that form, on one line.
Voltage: kV 0.98
